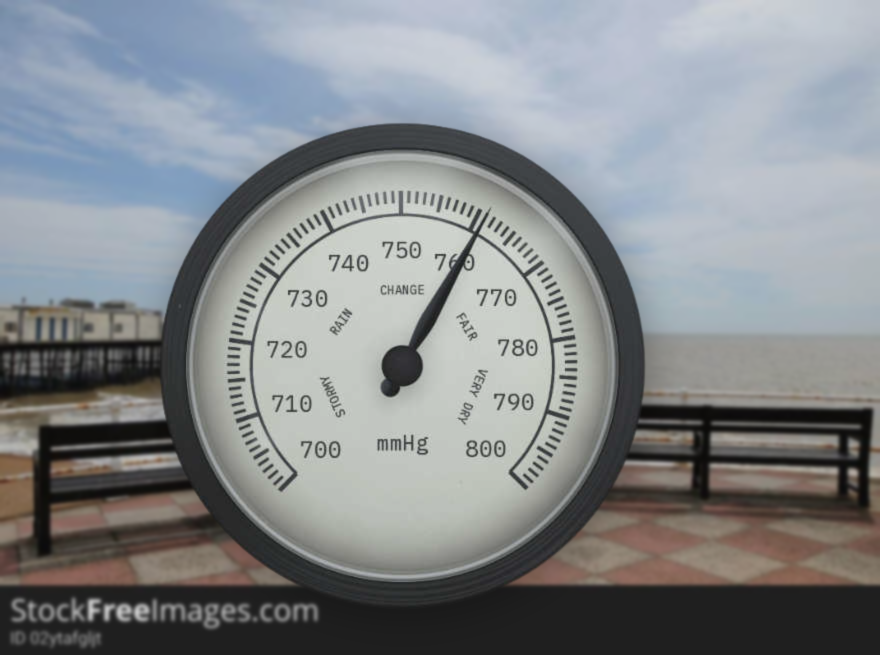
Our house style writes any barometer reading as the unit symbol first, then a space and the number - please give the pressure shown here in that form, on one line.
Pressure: mmHg 761
